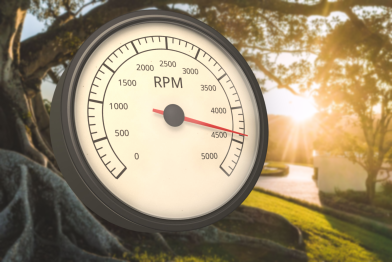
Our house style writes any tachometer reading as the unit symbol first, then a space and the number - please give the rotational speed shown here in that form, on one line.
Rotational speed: rpm 4400
